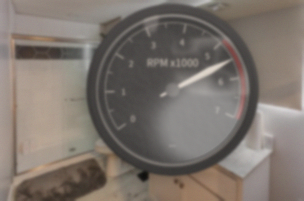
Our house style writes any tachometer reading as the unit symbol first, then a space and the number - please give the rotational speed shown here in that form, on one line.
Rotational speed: rpm 5500
